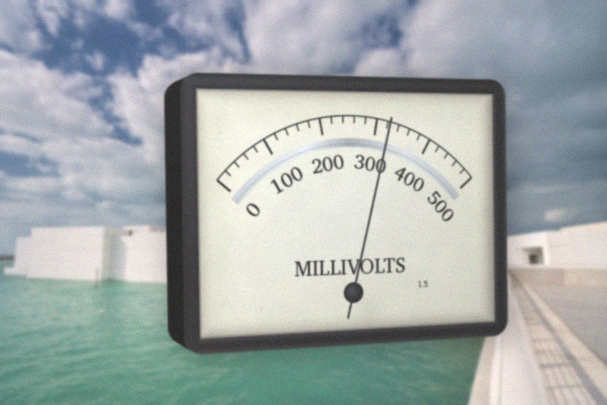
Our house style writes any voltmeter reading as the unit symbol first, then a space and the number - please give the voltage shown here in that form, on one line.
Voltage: mV 320
